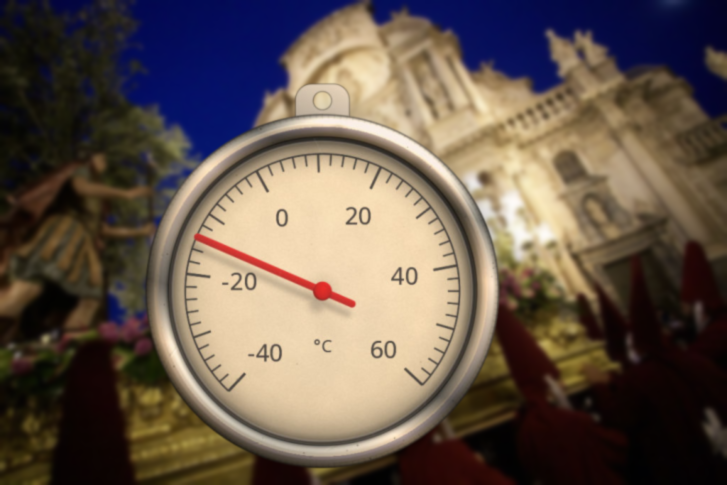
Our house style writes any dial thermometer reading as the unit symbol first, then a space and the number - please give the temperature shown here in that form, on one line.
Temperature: °C -14
